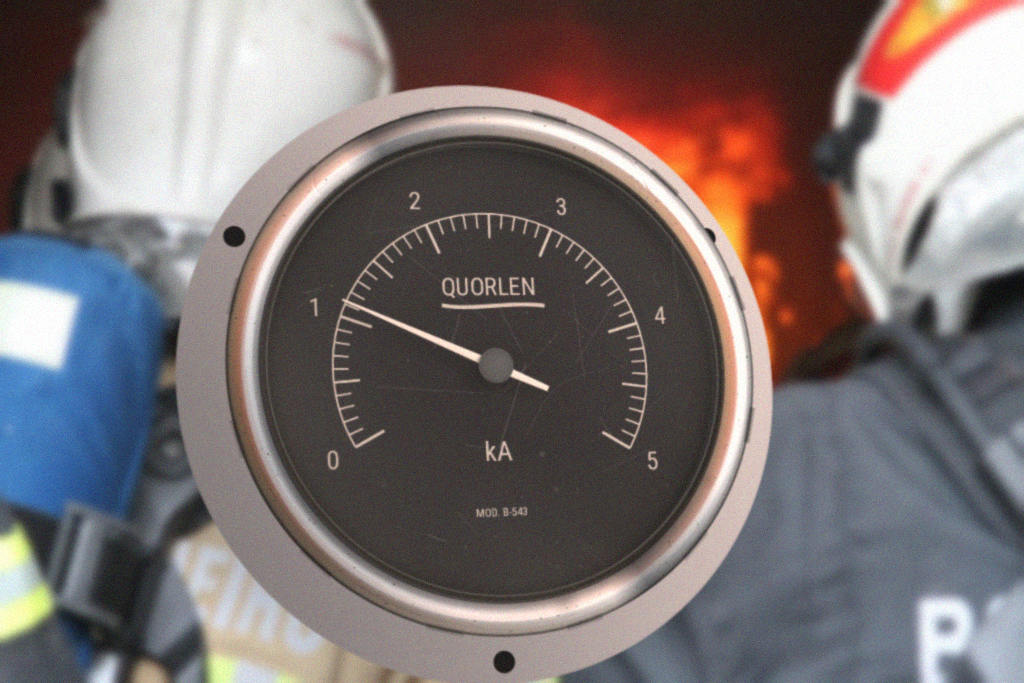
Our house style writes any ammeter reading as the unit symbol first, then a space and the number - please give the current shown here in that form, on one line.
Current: kA 1.1
